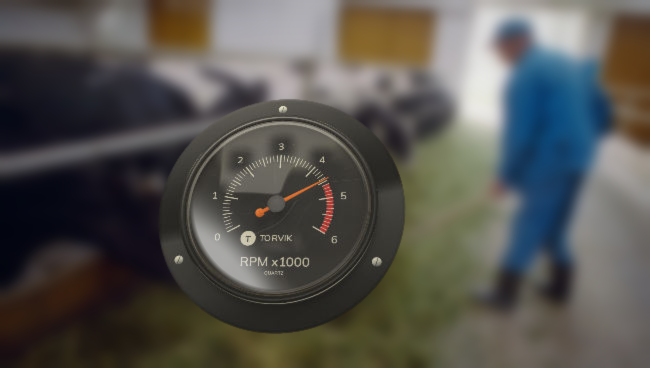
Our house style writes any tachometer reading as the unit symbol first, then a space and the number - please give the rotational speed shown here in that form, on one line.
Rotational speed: rpm 4500
